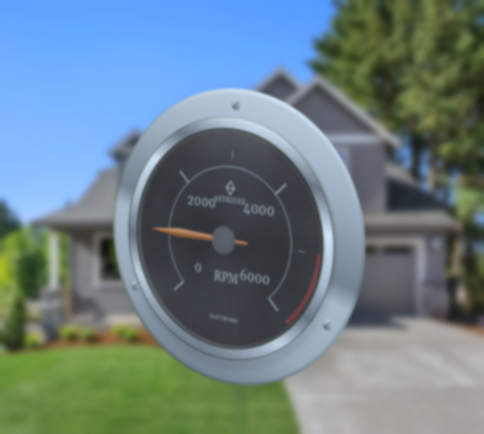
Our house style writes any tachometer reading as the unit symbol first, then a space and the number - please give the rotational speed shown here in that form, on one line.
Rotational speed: rpm 1000
